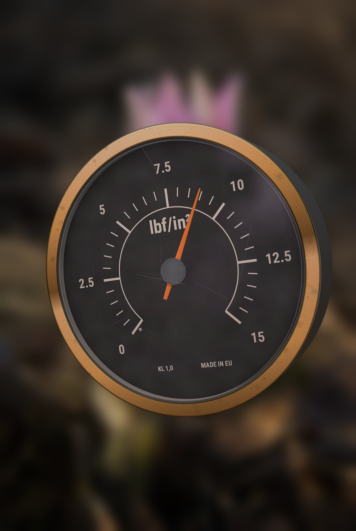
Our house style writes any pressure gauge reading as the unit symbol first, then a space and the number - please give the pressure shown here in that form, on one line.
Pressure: psi 9
